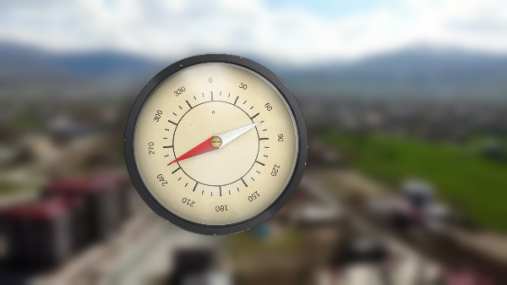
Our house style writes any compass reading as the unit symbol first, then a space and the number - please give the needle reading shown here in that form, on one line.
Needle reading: ° 250
